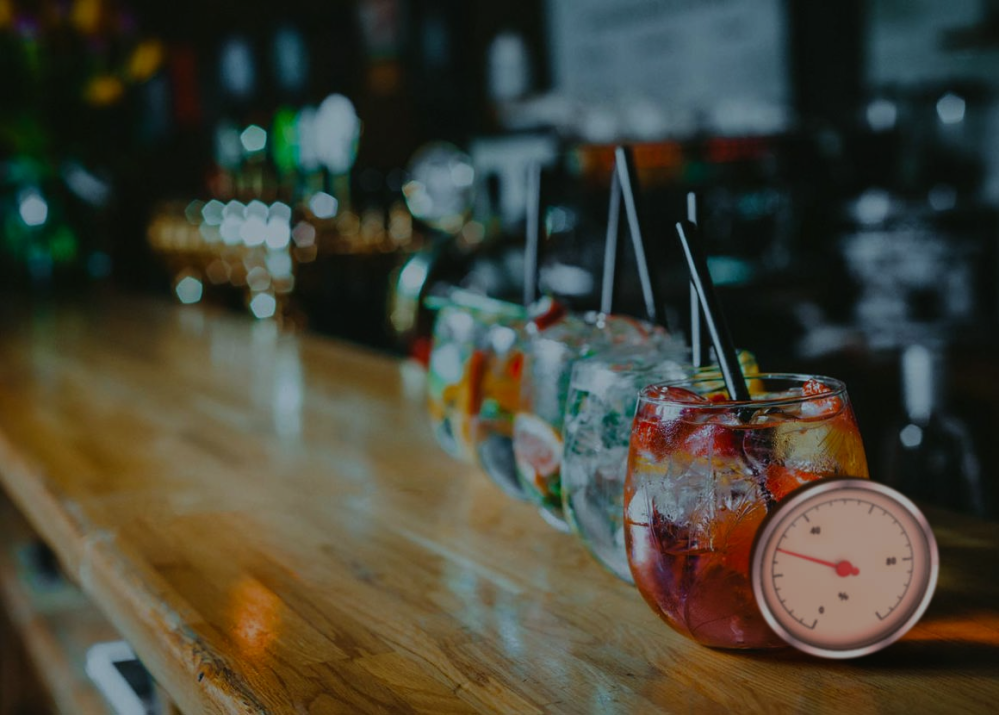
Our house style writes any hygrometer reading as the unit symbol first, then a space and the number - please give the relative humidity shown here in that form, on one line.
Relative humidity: % 28
